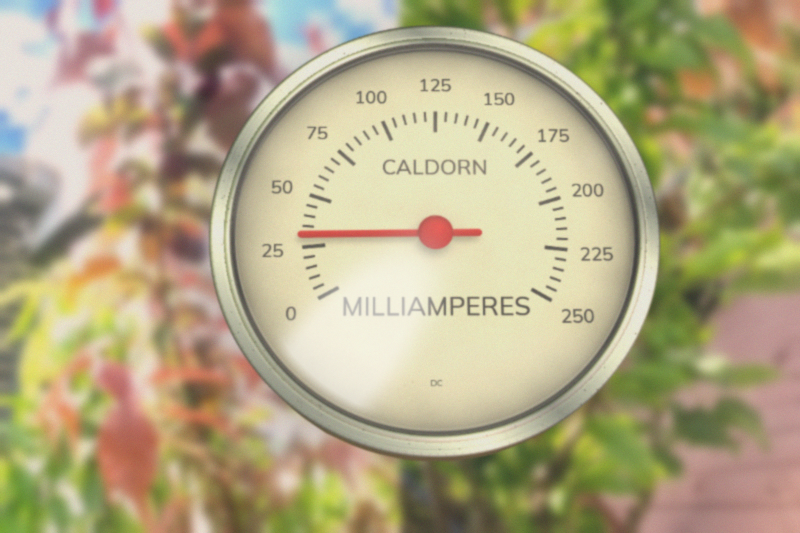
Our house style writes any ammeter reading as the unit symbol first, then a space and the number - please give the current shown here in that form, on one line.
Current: mA 30
